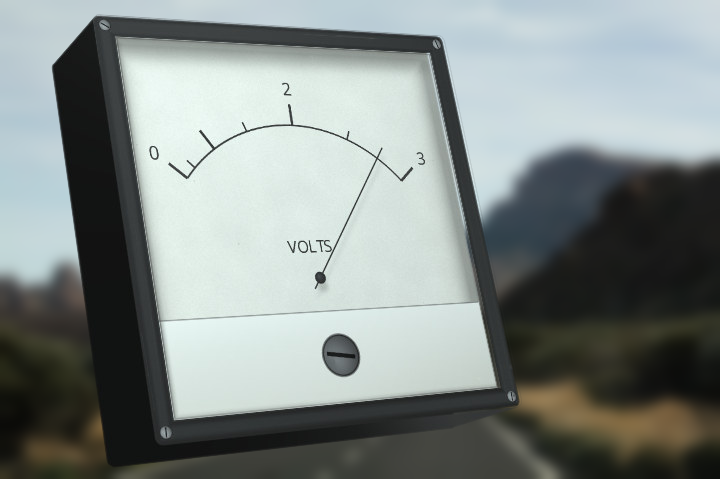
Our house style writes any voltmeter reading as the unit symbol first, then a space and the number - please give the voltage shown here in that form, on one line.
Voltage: V 2.75
